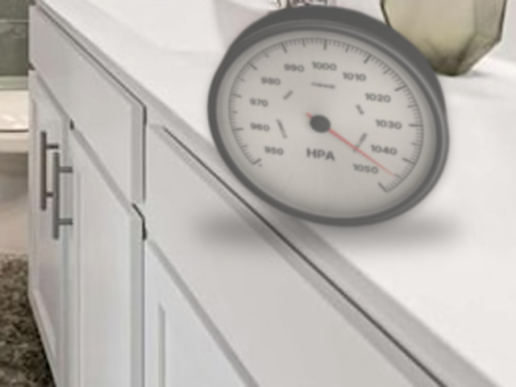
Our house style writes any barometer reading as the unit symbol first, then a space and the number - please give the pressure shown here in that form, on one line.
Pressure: hPa 1045
